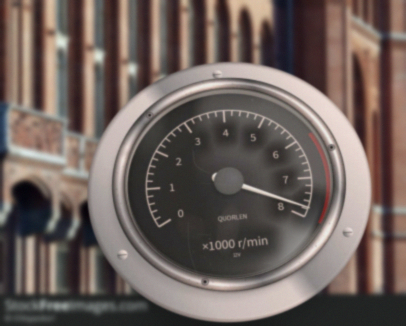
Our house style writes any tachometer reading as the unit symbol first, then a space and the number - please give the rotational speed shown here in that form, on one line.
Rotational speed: rpm 7800
